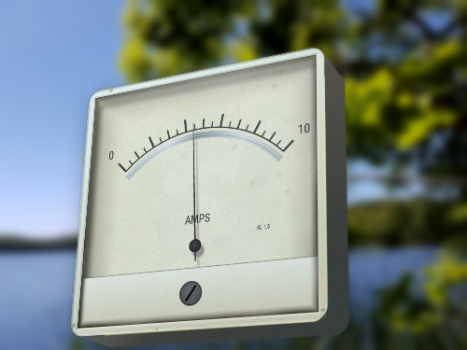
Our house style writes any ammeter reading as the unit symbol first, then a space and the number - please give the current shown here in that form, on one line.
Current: A 4.5
